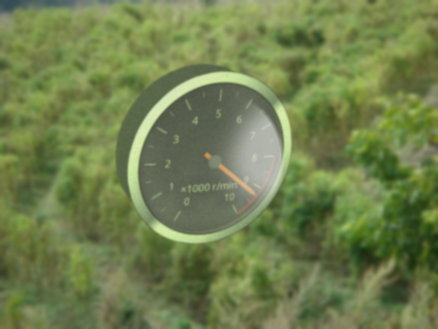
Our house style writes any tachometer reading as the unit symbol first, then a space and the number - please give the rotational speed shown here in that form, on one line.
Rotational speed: rpm 9250
